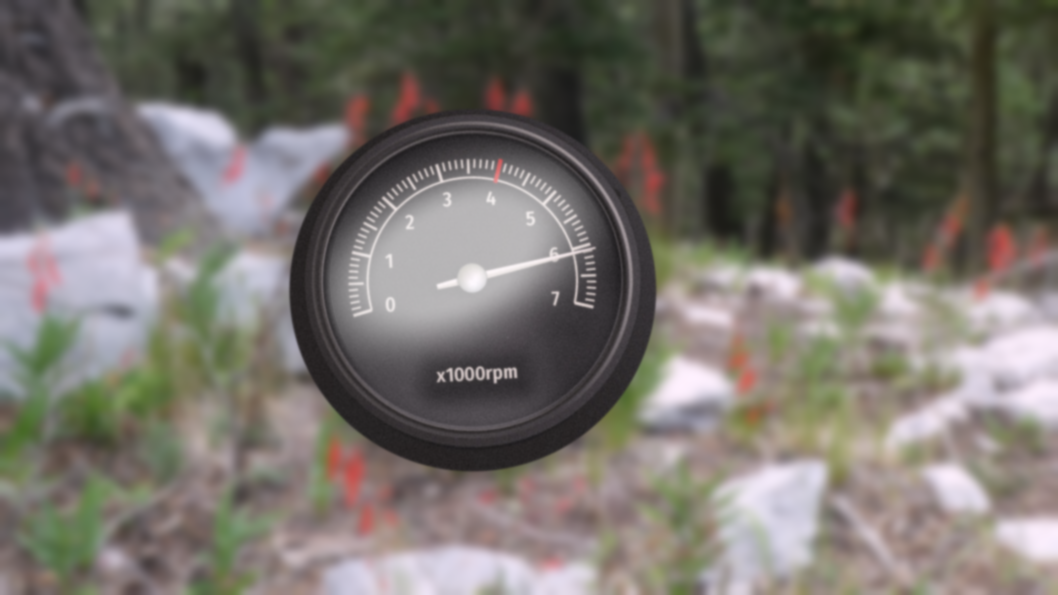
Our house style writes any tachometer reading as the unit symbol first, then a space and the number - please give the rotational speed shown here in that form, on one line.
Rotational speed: rpm 6100
